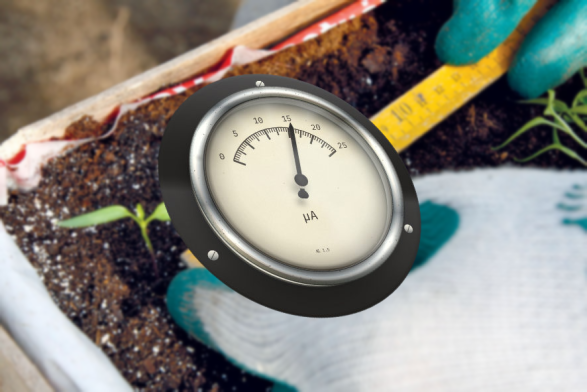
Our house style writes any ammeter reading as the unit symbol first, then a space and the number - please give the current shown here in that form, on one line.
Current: µA 15
